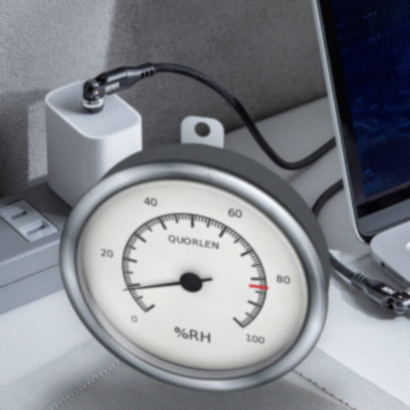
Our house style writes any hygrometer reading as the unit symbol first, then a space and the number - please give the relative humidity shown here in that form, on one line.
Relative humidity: % 10
